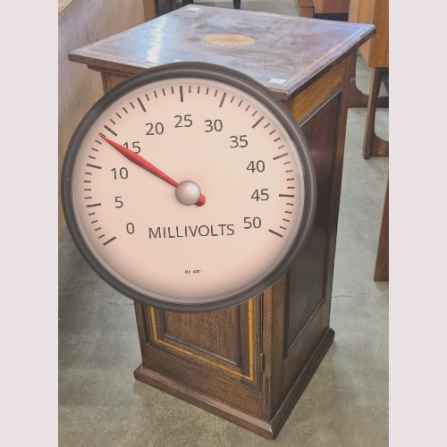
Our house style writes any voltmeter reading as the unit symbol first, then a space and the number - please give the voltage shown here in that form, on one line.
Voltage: mV 14
